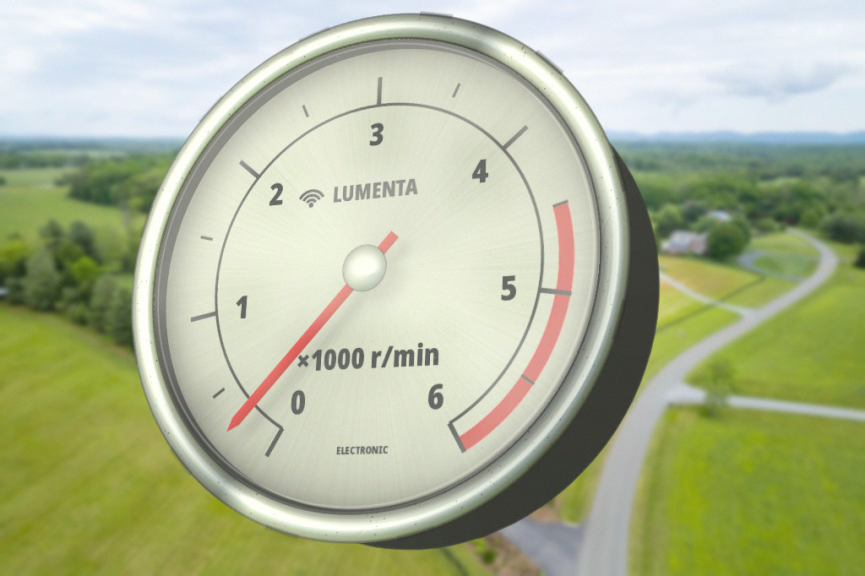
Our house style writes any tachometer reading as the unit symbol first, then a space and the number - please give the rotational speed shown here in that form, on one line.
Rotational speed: rpm 250
